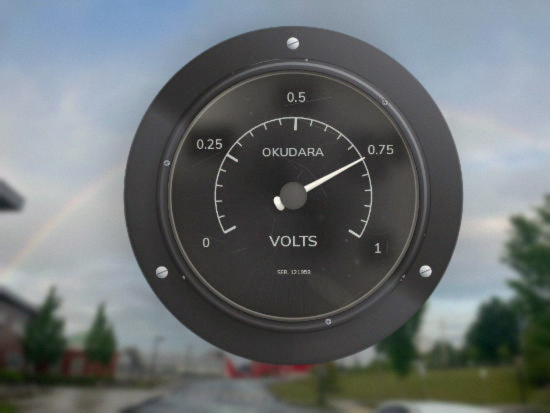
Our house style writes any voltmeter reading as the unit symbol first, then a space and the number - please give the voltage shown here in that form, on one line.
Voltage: V 0.75
